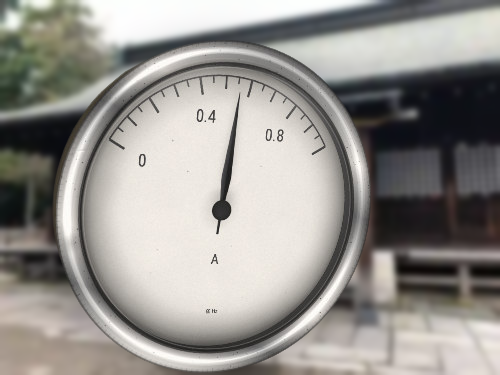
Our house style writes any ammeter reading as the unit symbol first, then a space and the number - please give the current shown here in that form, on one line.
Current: A 0.55
